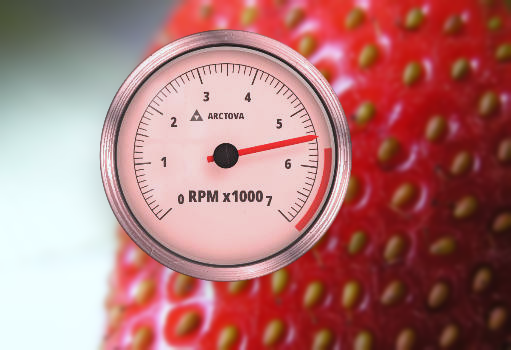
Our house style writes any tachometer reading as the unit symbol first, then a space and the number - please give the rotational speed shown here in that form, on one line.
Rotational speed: rpm 5500
